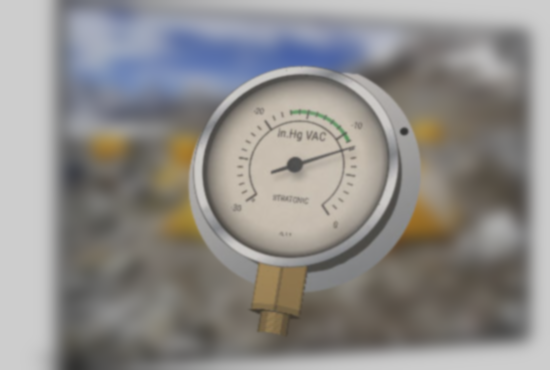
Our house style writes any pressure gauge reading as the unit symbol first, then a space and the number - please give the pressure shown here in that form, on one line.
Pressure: inHg -8
